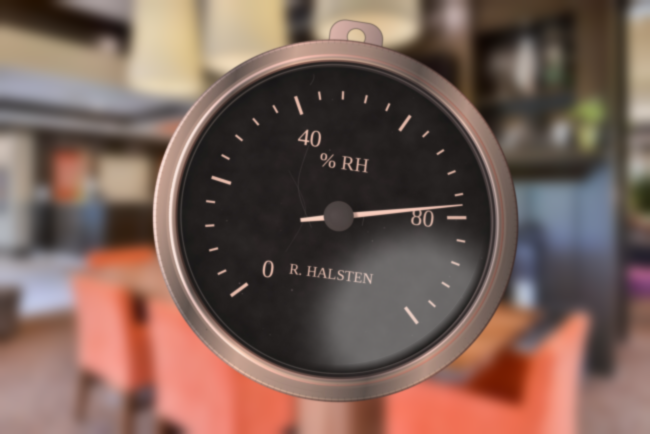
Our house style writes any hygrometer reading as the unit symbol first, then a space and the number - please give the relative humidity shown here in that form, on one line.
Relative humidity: % 78
